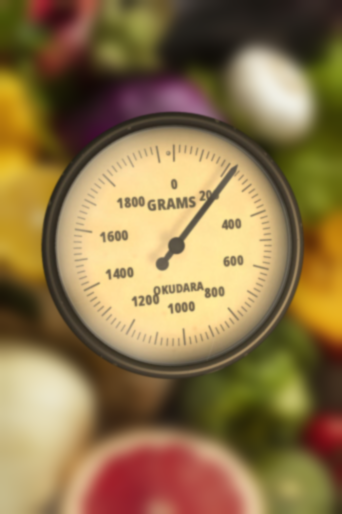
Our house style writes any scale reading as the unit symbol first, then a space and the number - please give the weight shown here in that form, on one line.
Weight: g 220
